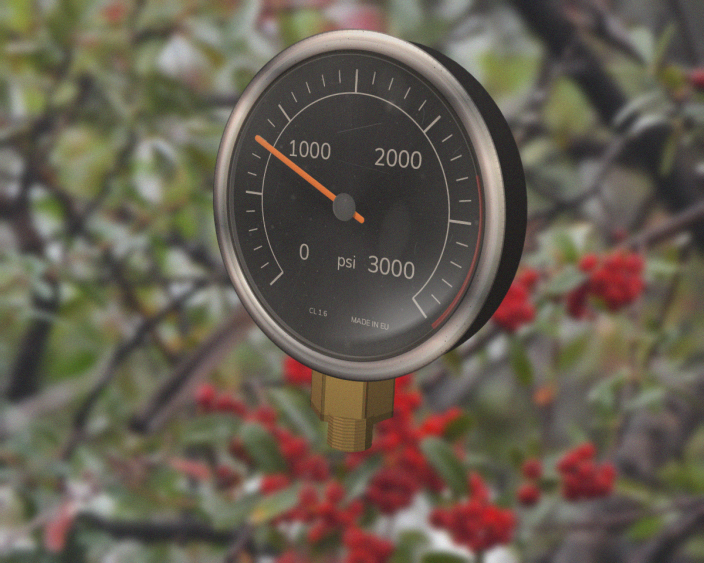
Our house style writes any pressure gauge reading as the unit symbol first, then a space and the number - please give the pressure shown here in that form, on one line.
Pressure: psi 800
